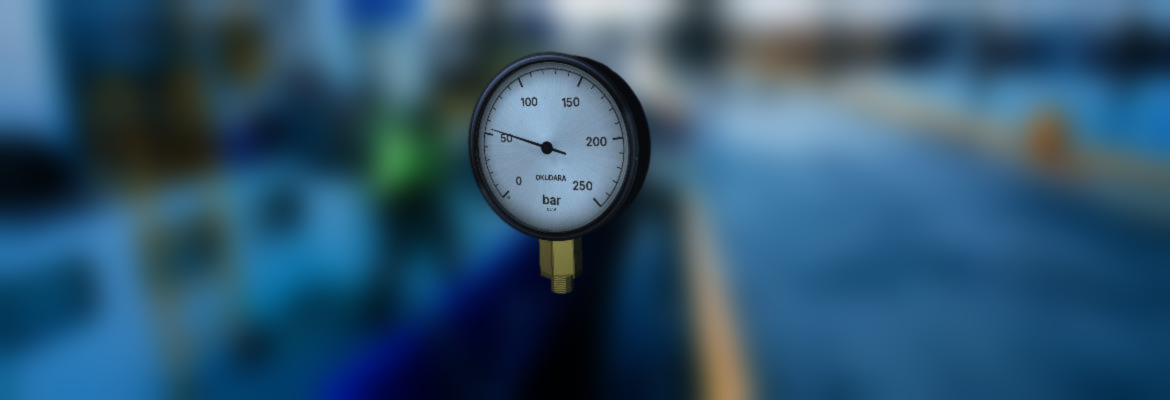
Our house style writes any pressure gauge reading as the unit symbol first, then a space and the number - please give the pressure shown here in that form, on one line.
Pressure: bar 55
